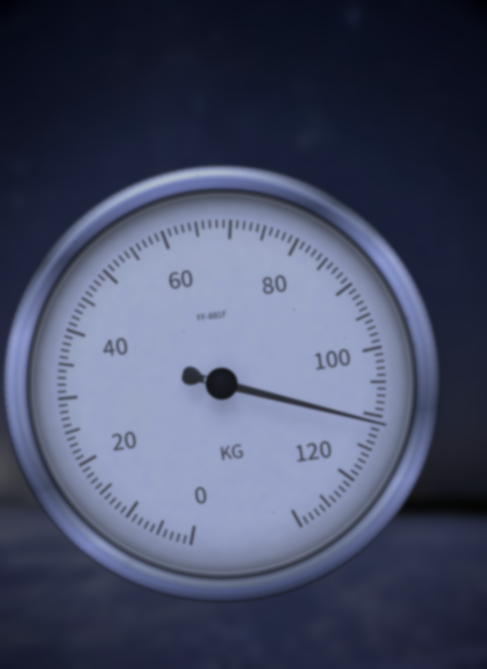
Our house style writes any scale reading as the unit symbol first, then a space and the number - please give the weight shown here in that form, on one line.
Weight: kg 111
